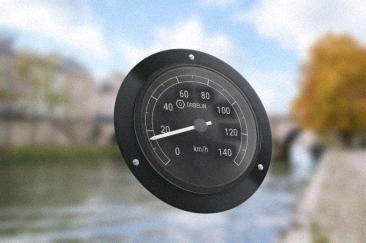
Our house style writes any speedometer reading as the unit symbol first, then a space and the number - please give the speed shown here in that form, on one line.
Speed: km/h 15
